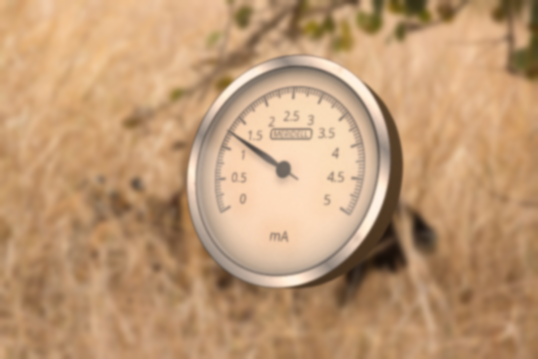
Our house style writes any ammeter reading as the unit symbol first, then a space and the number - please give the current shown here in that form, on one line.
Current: mA 1.25
